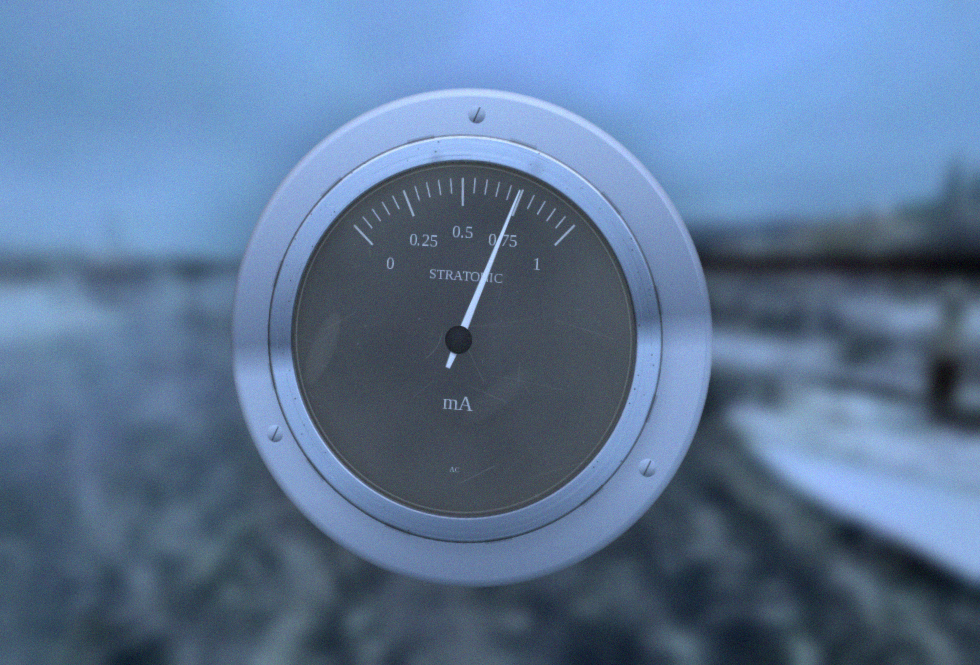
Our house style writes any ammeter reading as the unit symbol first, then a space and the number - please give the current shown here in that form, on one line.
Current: mA 0.75
